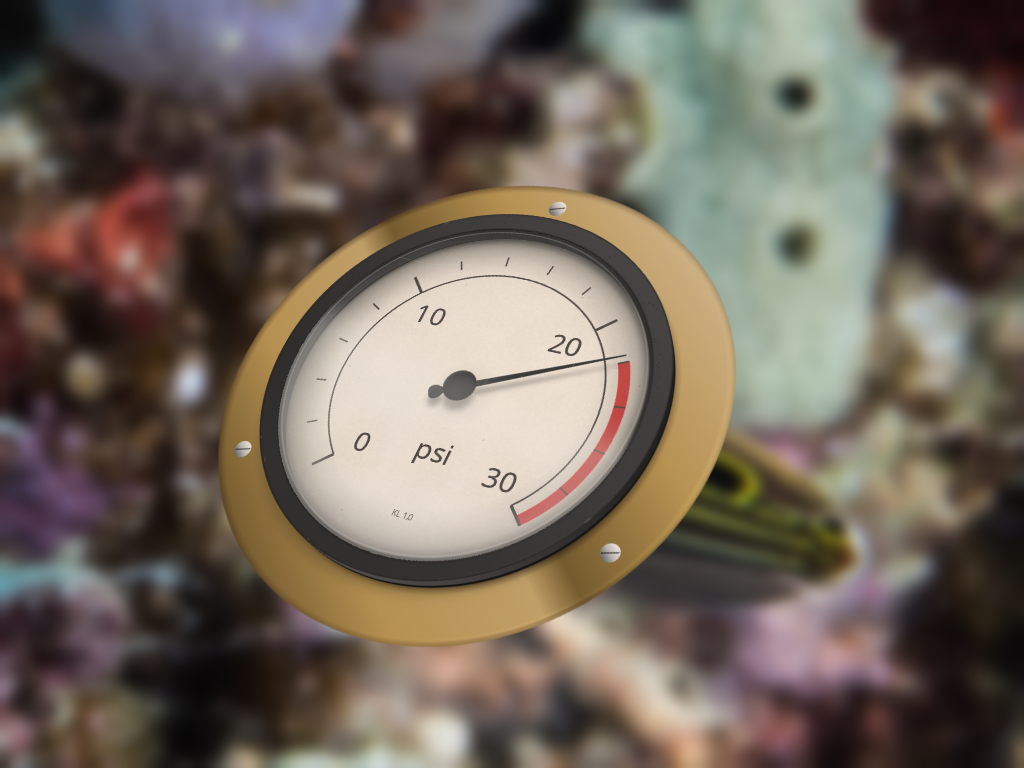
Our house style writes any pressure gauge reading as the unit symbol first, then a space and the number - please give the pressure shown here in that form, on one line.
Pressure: psi 22
